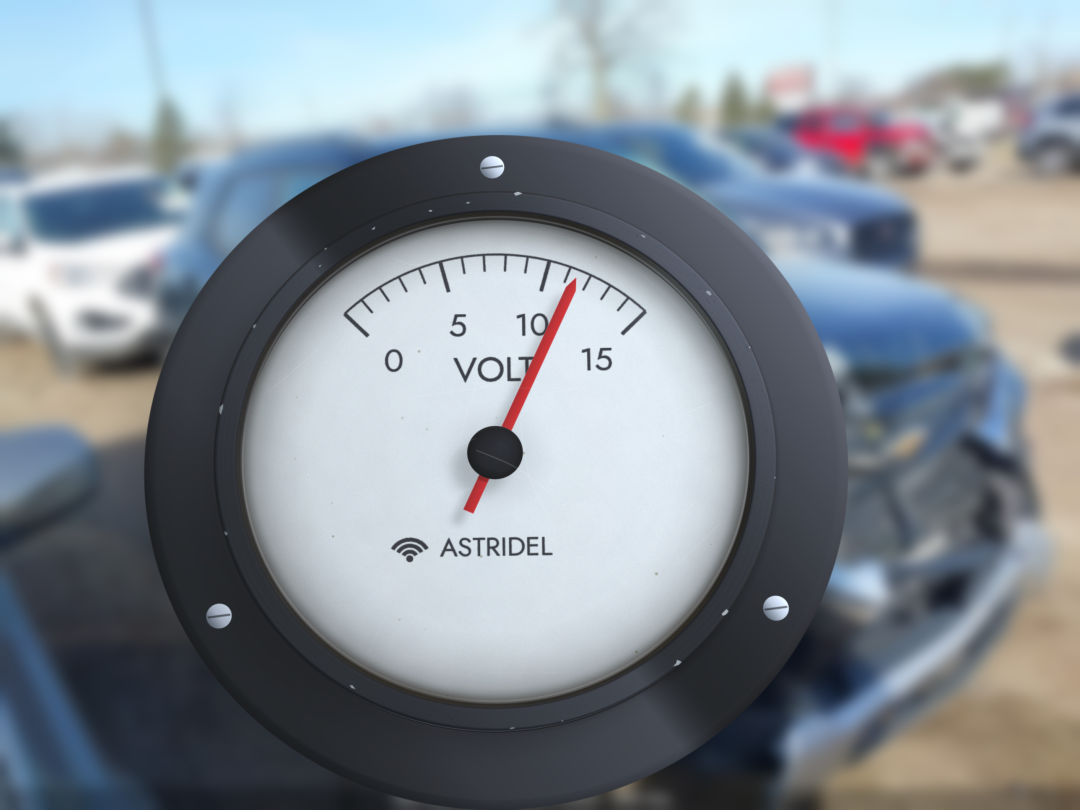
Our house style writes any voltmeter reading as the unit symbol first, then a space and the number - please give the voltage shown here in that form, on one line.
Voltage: V 11.5
